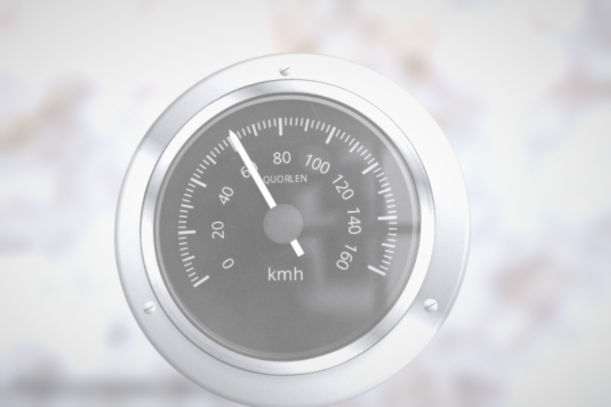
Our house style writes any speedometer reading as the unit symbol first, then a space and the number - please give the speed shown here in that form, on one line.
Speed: km/h 62
